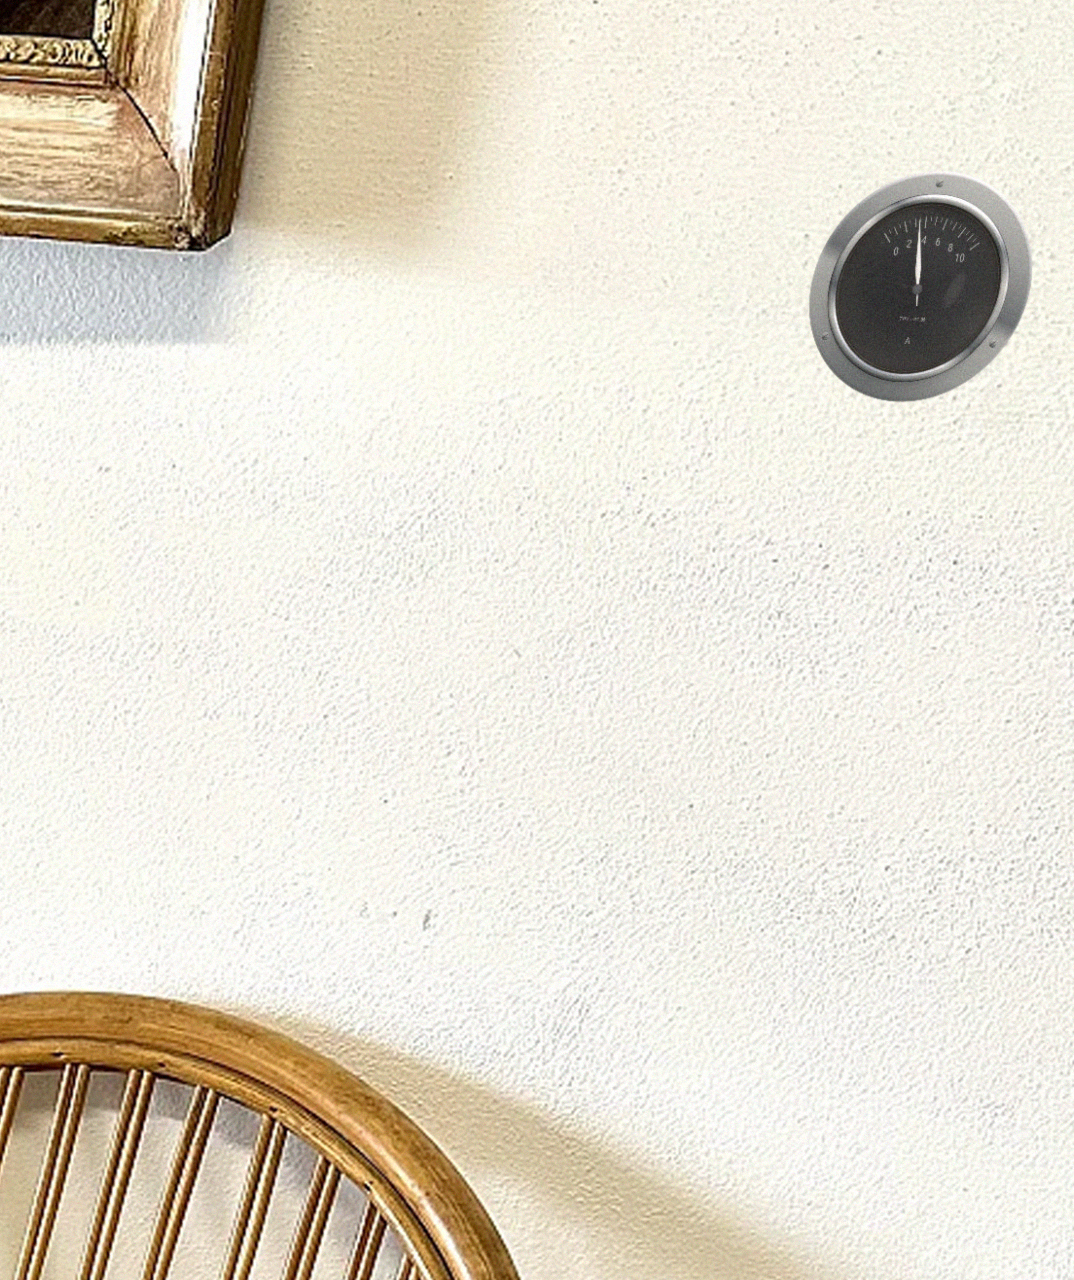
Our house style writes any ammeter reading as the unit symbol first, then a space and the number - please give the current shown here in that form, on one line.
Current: A 3.5
